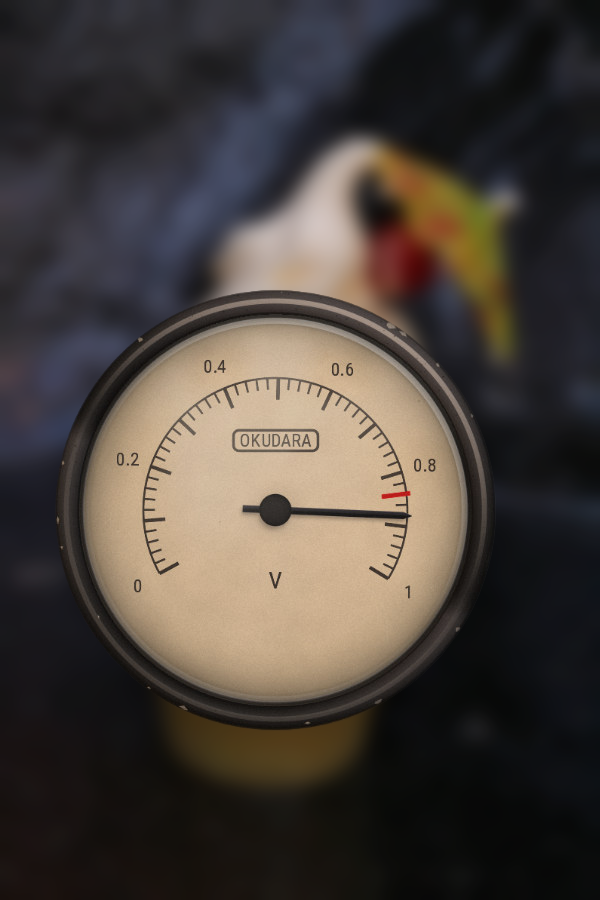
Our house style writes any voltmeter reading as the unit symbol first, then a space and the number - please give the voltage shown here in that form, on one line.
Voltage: V 0.88
